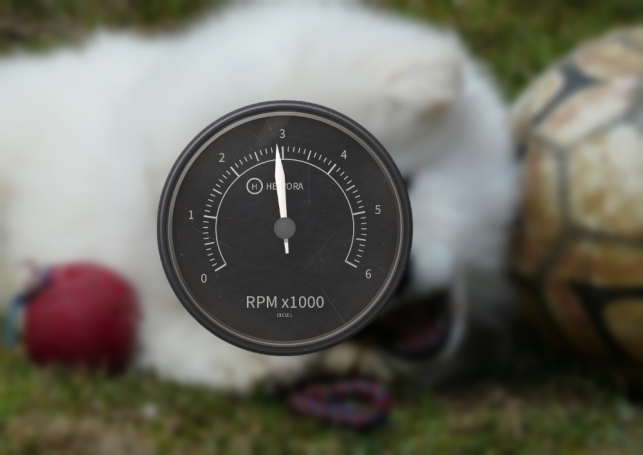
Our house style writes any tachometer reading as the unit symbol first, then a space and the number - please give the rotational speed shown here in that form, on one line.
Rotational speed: rpm 2900
